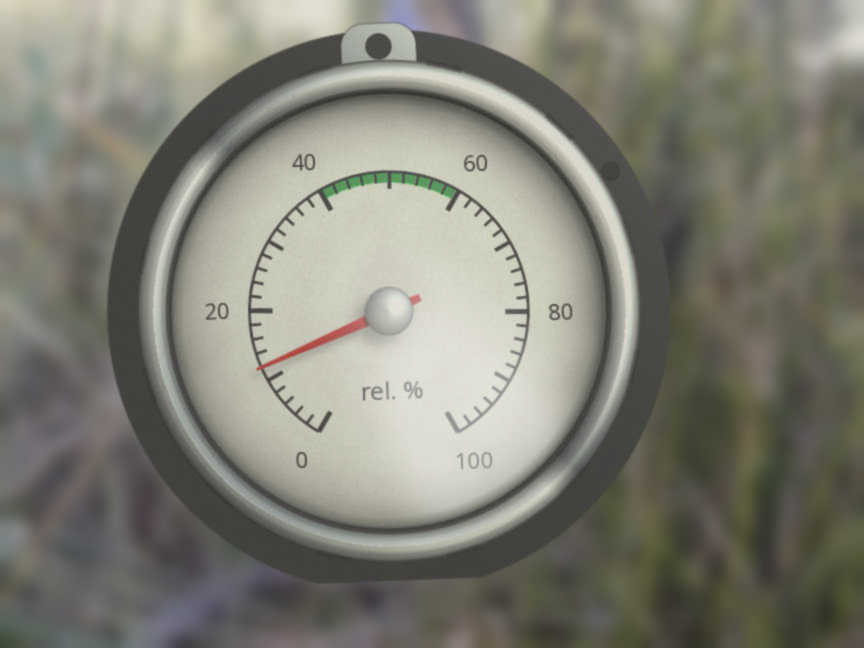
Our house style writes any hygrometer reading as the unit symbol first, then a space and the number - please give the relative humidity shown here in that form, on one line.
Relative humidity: % 12
